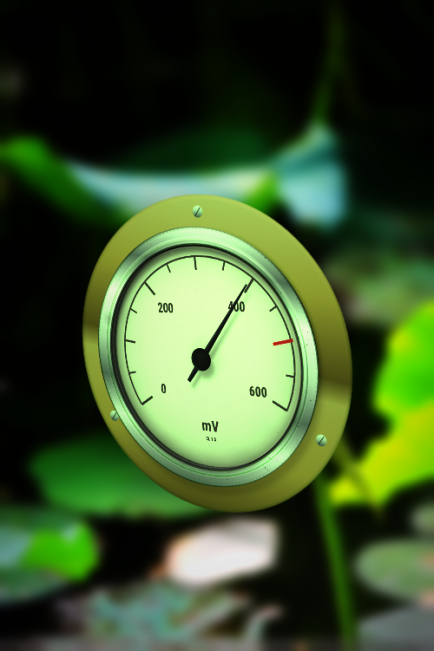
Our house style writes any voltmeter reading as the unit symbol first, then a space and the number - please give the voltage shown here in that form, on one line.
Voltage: mV 400
